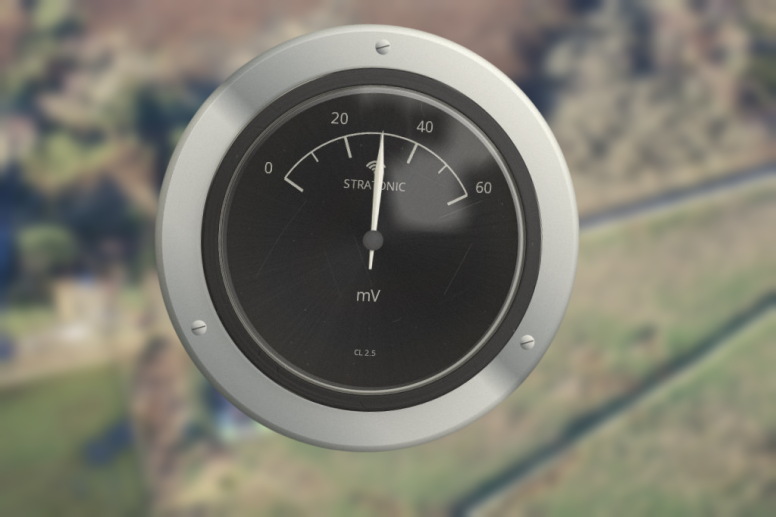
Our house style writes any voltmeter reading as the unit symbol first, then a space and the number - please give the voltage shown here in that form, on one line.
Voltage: mV 30
